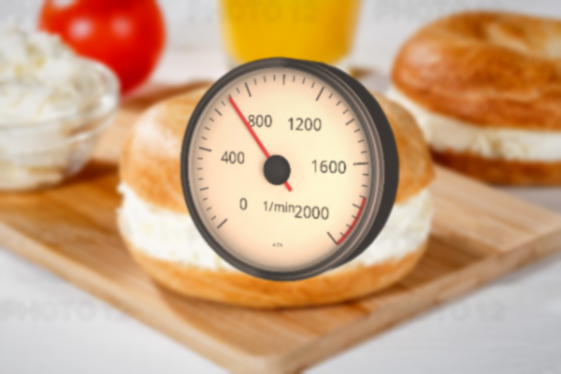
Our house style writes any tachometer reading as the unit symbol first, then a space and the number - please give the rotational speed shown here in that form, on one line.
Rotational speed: rpm 700
